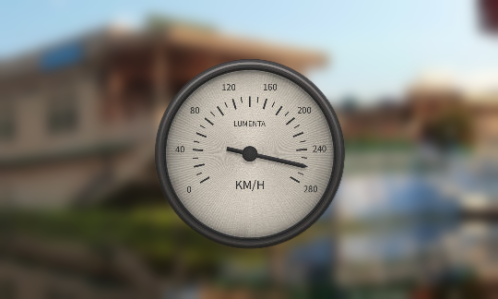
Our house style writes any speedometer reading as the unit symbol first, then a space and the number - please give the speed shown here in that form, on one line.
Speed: km/h 260
